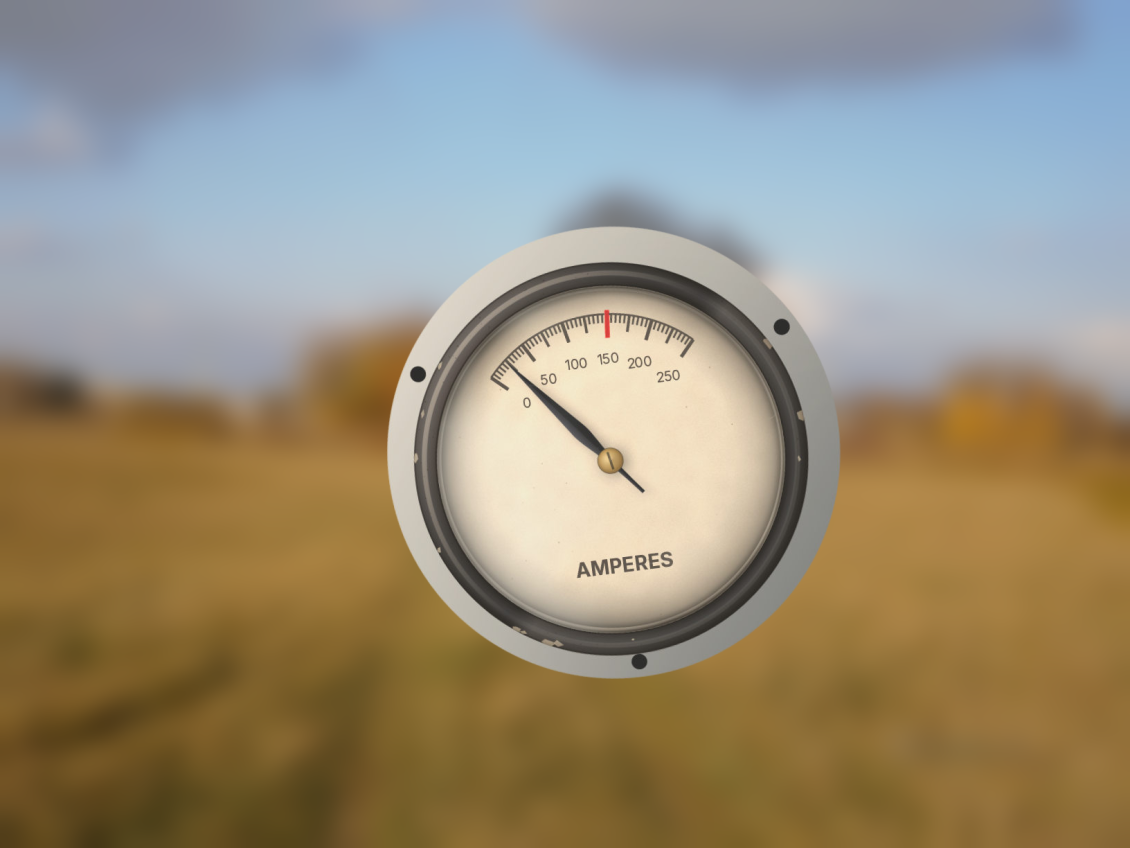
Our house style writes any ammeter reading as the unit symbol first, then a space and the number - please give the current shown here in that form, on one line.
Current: A 25
